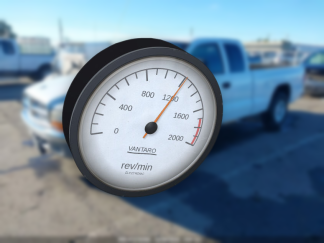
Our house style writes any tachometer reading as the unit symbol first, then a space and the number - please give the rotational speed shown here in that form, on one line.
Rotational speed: rpm 1200
